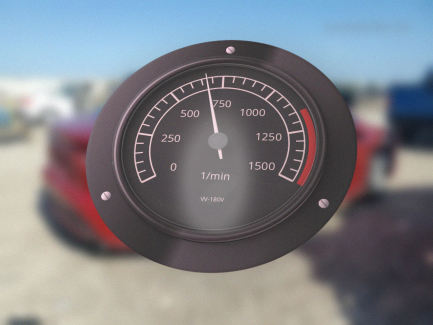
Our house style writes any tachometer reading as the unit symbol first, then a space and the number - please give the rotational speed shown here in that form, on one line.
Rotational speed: rpm 675
